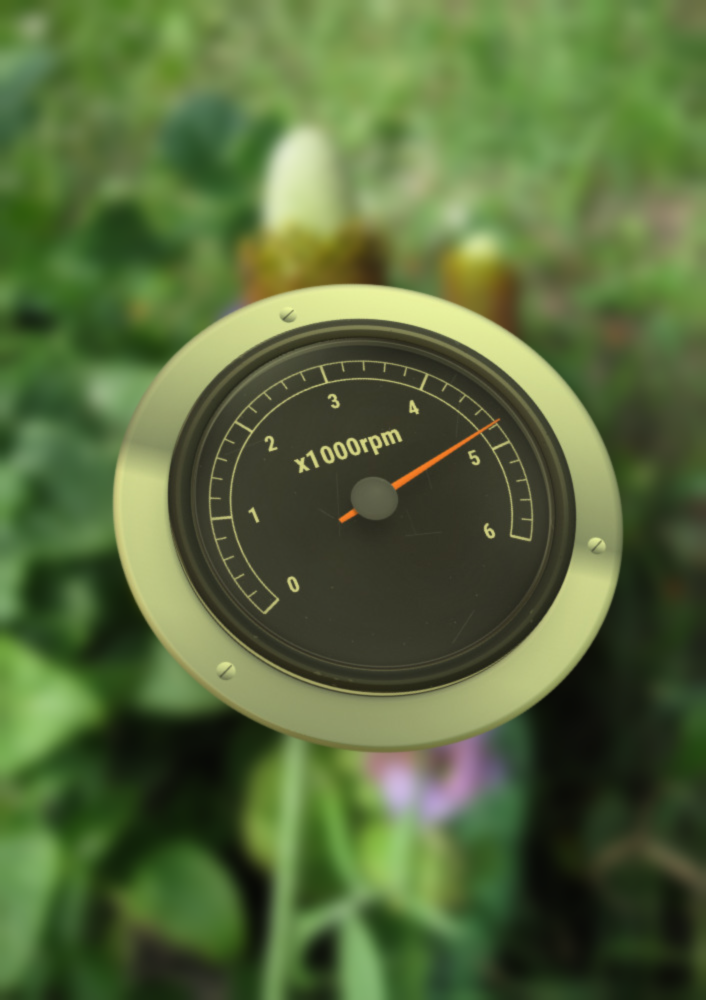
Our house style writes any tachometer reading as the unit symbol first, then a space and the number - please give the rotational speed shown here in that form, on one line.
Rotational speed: rpm 4800
